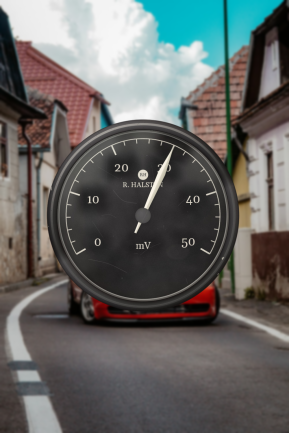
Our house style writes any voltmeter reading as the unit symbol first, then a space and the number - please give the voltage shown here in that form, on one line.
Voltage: mV 30
